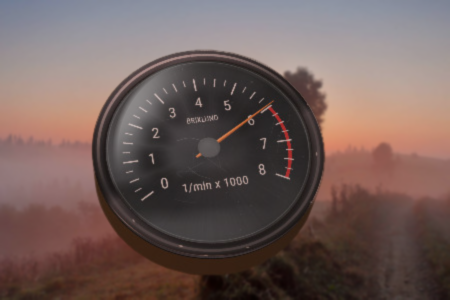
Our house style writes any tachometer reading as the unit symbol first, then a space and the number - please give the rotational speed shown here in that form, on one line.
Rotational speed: rpm 6000
